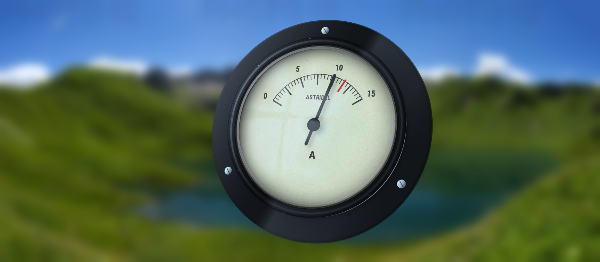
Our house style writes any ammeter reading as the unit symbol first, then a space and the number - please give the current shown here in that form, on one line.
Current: A 10
